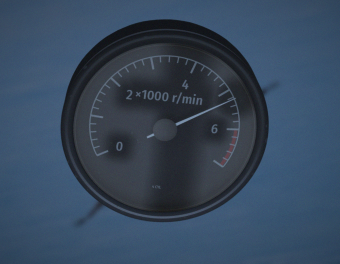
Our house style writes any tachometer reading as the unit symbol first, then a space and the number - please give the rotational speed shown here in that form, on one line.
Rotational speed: rpm 5200
